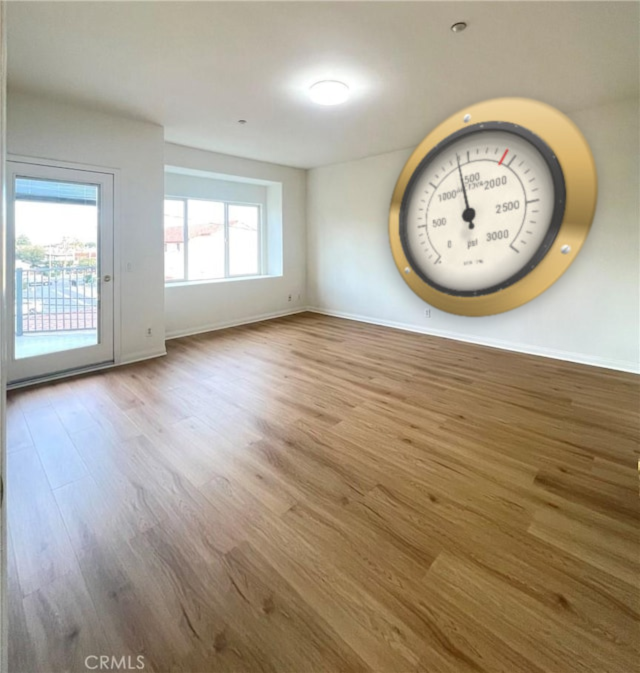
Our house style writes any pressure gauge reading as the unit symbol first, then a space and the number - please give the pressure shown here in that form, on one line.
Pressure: psi 1400
